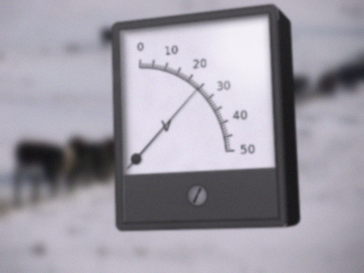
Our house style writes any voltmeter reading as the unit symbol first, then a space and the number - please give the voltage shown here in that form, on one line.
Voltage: V 25
